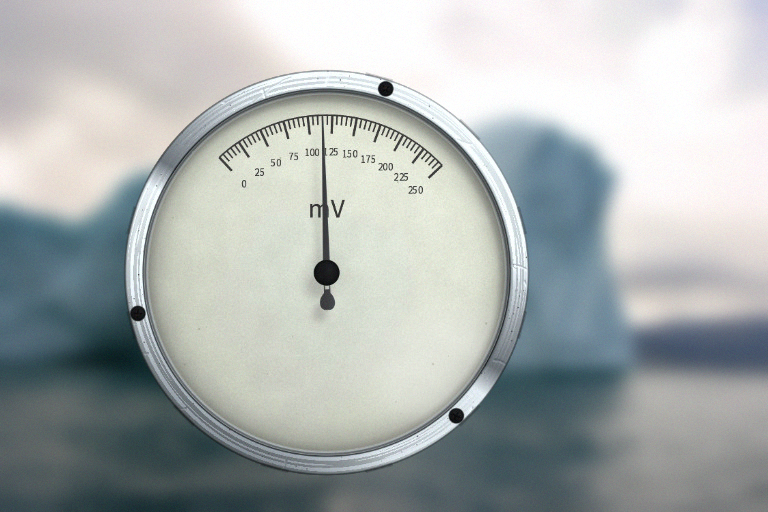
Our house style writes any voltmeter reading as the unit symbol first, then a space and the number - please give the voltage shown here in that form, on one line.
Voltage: mV 115
